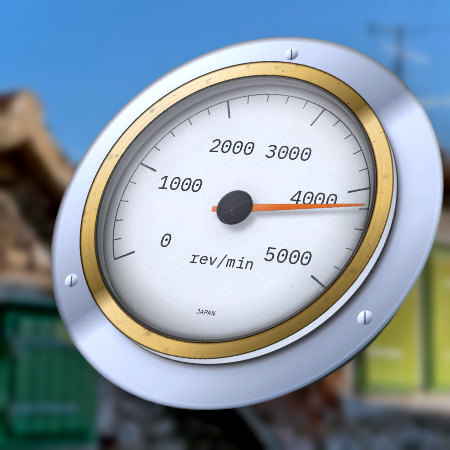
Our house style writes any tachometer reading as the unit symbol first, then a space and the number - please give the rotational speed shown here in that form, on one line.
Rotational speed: rpm 4200
